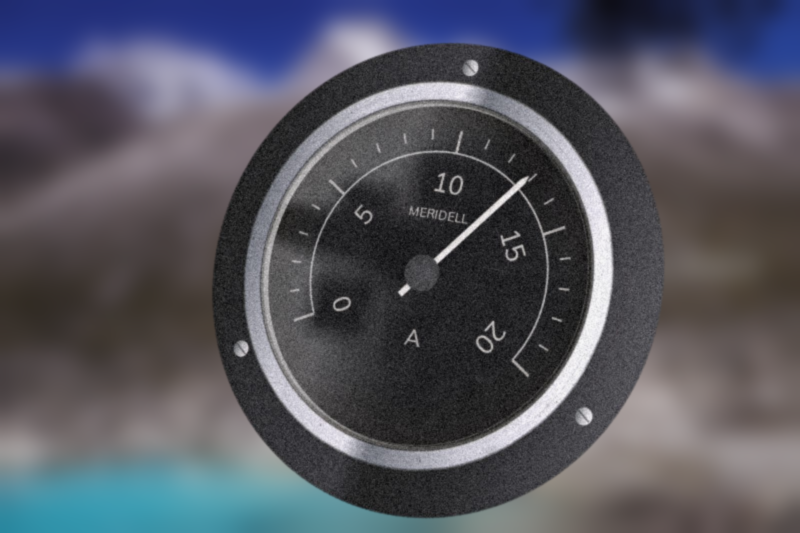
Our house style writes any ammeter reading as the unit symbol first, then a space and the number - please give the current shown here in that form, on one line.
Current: A 13
